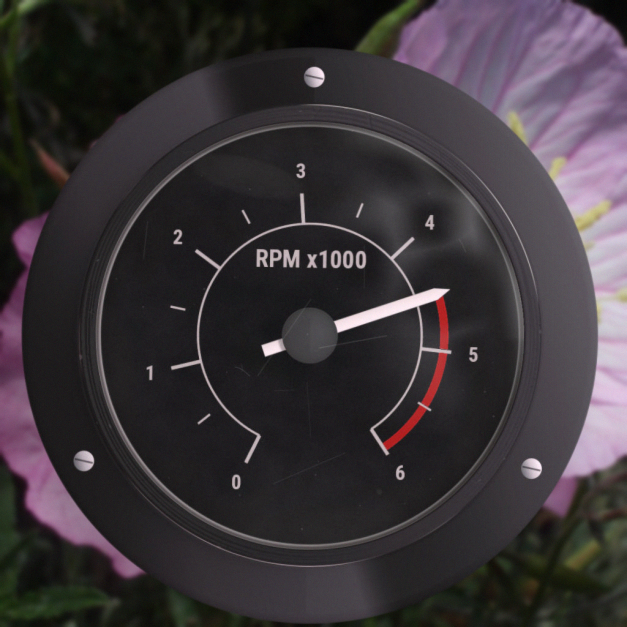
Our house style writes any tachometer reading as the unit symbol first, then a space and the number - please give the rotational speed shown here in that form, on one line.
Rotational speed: rpm 4500
